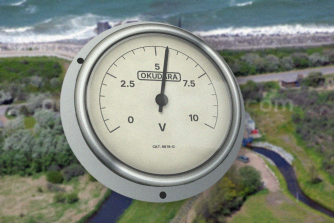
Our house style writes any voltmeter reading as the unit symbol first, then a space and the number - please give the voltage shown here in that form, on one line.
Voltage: V 5.5
